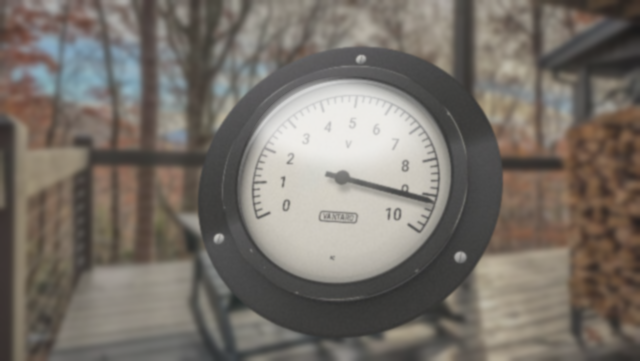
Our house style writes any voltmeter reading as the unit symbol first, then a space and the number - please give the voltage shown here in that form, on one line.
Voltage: V 9.2
